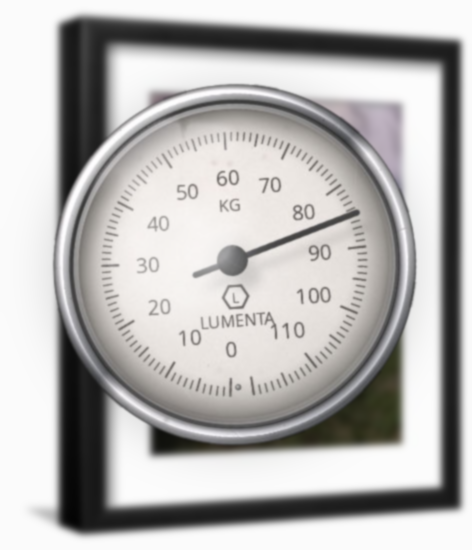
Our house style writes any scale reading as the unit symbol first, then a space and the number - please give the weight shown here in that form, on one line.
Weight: kg 85
